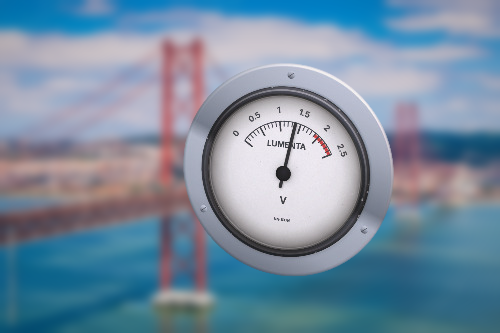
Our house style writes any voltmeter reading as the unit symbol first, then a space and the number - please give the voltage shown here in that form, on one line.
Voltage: V 1.4
